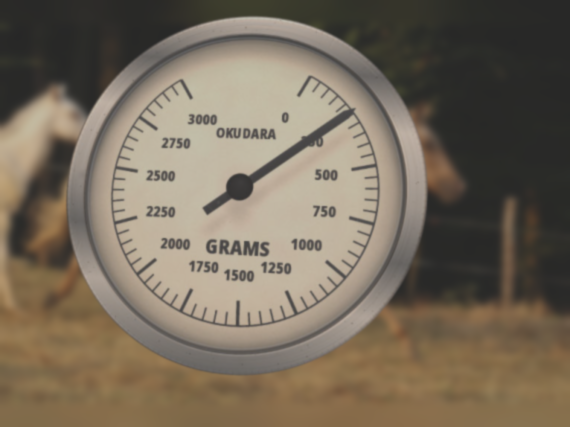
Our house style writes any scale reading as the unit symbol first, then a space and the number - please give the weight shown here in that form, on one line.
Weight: g 250
